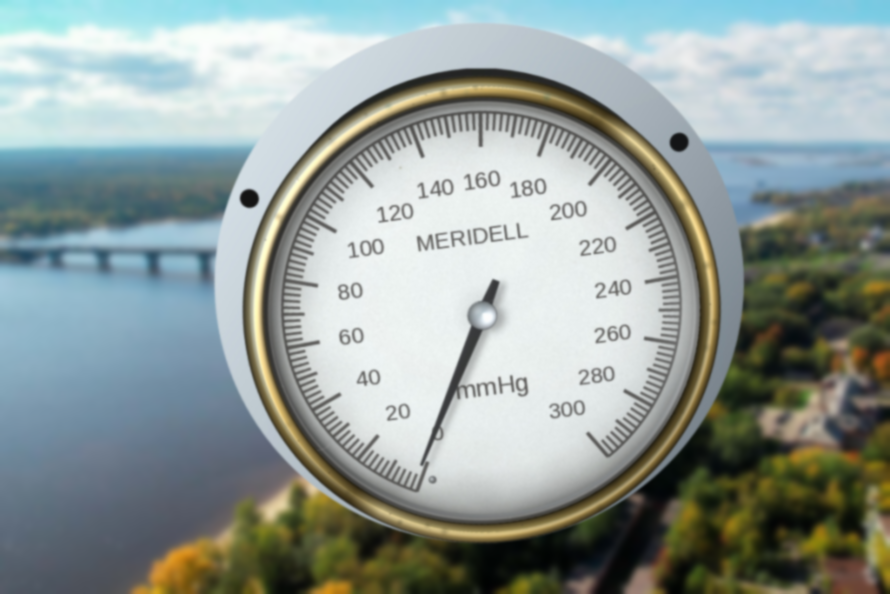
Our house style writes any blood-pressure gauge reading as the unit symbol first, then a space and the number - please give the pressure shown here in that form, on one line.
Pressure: mmHg 2
